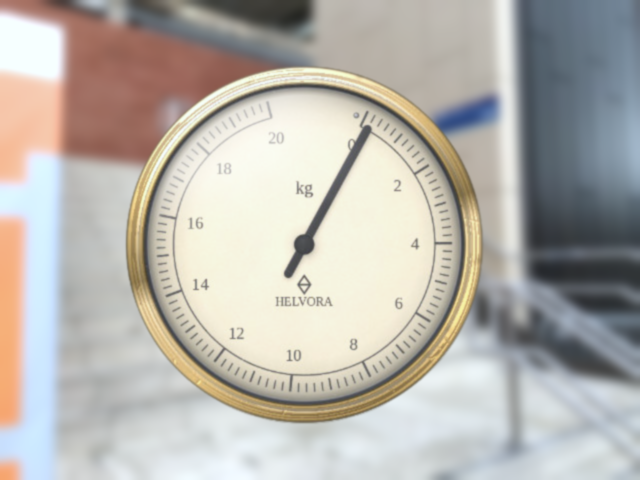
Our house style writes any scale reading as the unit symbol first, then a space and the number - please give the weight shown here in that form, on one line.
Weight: kg 0.2
